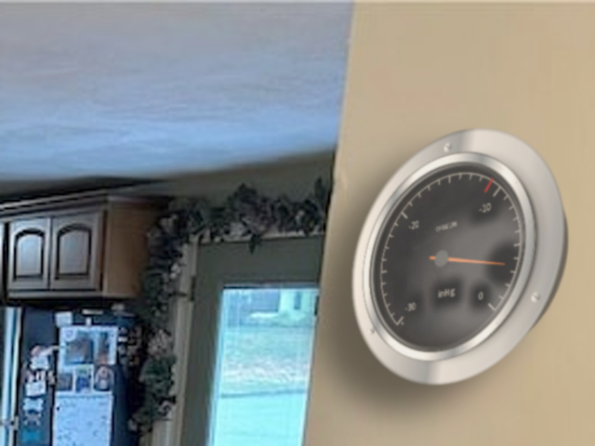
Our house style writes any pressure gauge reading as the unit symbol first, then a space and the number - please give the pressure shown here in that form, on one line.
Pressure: inHg -3.5
